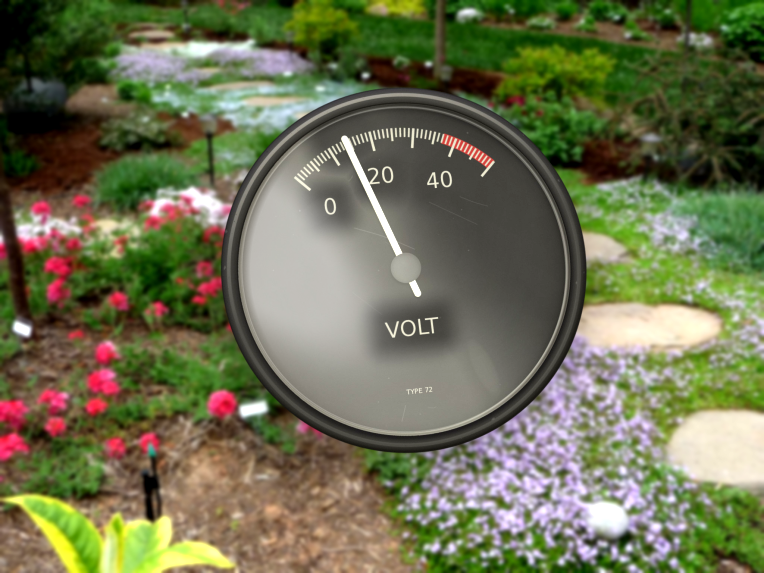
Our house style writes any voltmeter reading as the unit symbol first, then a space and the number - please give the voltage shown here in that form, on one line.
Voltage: V 14
